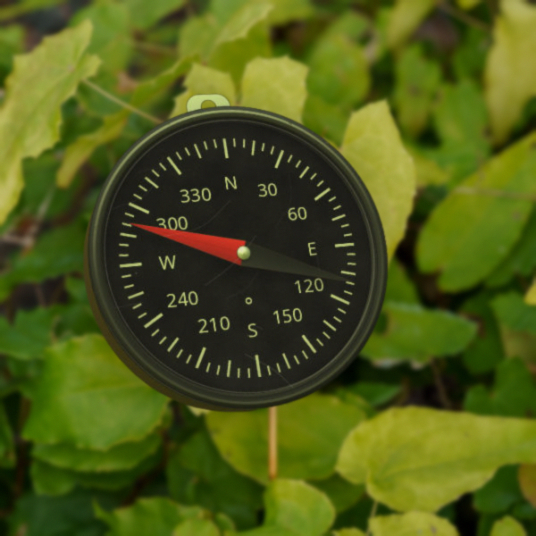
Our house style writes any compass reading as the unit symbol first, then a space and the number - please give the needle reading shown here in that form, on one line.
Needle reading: ° 290
